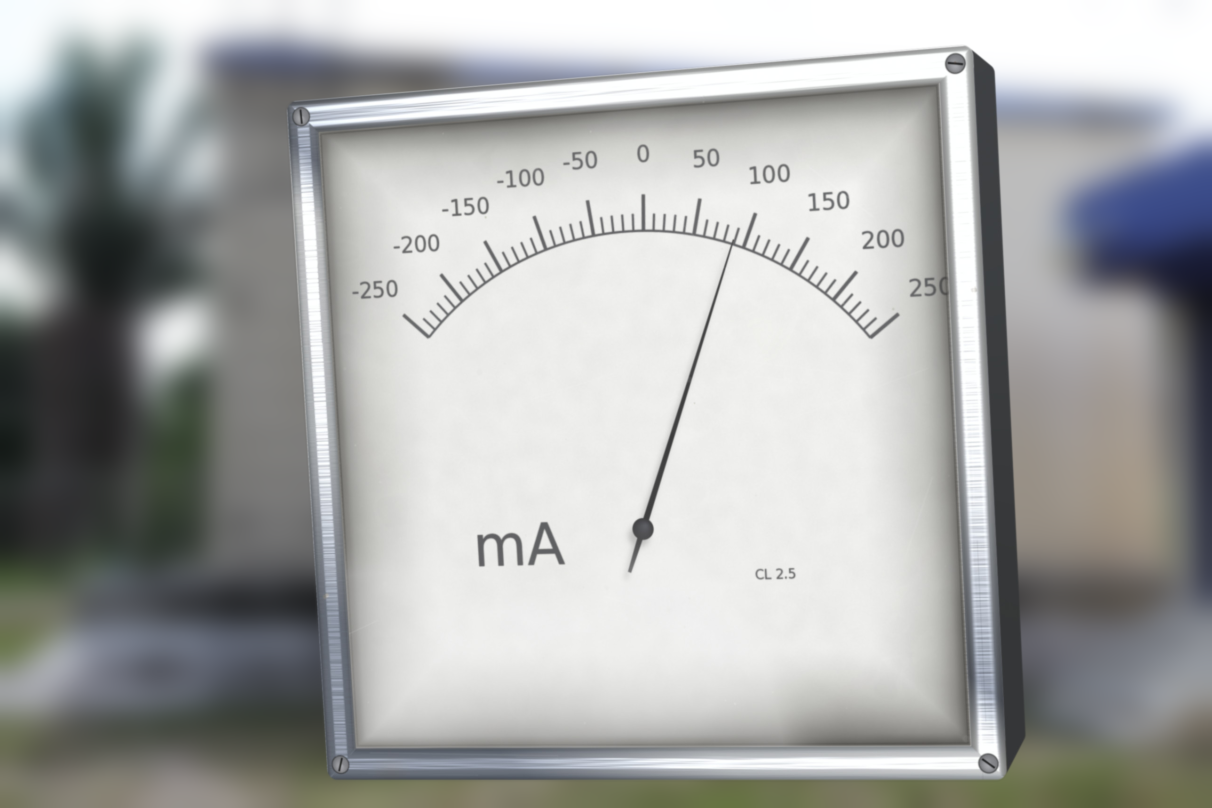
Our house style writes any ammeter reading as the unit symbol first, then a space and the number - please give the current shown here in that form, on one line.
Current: mA 90
